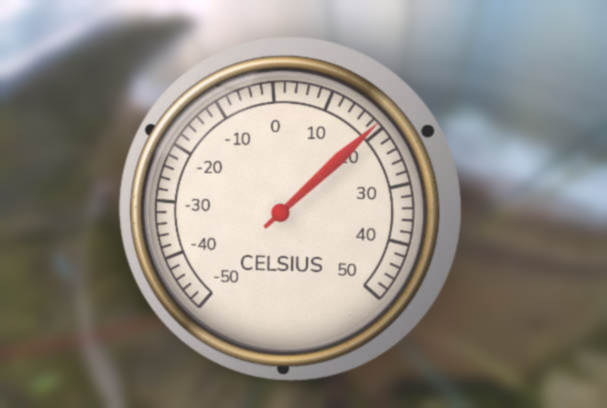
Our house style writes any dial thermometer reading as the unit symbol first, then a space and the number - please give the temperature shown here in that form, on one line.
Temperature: °C 19
